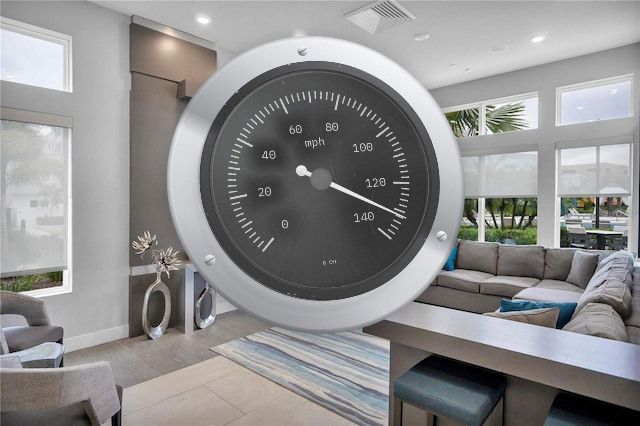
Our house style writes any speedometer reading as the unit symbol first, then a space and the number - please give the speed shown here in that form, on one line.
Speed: mph 132
